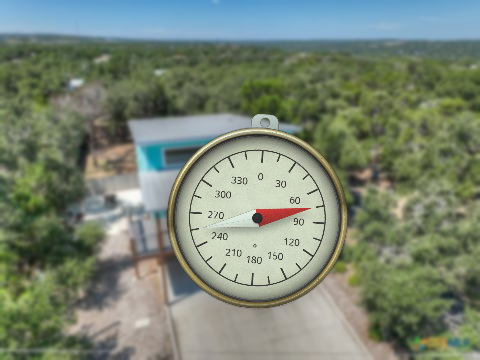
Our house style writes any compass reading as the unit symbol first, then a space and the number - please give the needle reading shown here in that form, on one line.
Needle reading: ° 75
